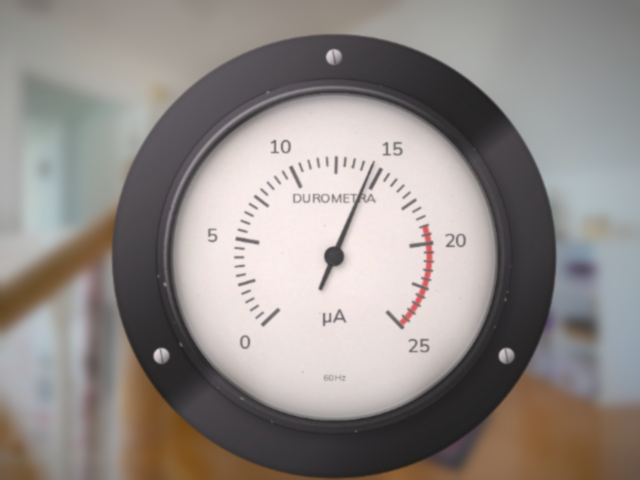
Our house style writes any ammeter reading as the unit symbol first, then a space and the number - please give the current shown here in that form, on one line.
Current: µA 14.5
